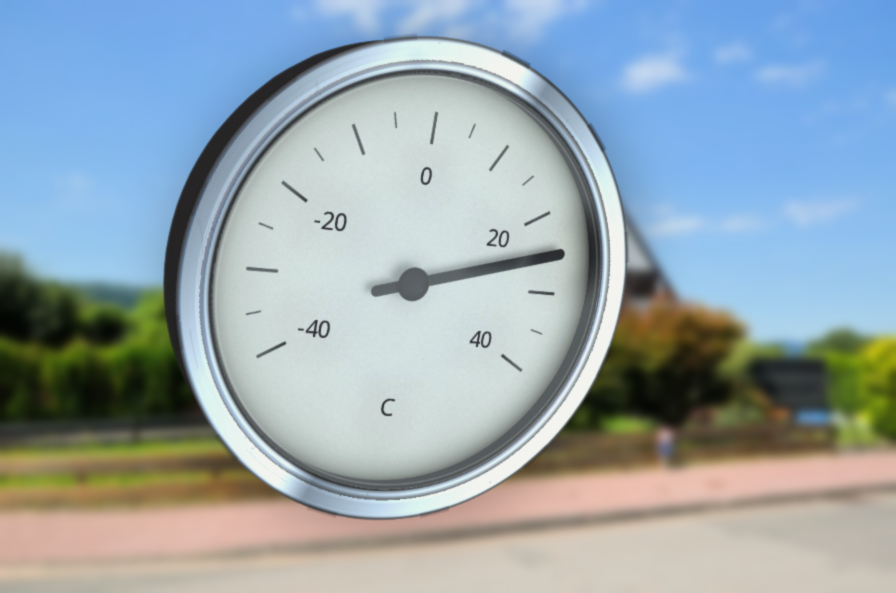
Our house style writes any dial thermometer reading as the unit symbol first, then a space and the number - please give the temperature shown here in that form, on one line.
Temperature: °C 25
